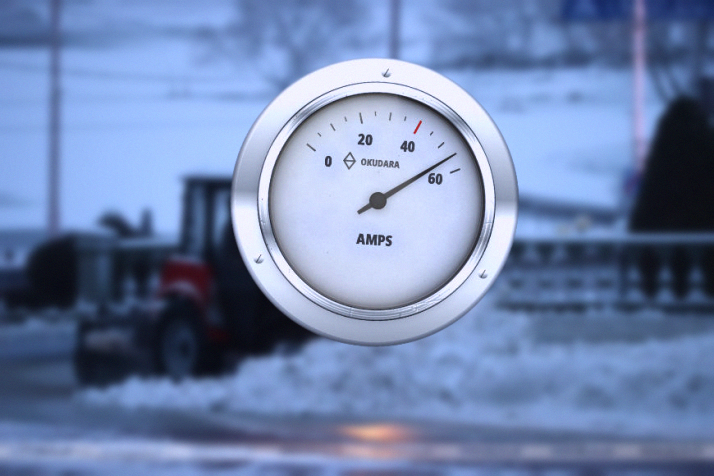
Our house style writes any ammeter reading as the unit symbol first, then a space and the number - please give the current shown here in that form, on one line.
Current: A 55
